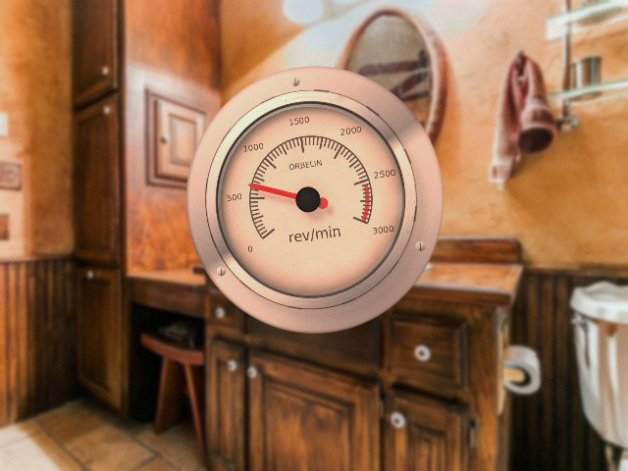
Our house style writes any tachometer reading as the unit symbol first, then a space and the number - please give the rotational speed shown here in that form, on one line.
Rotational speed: rpm 650
